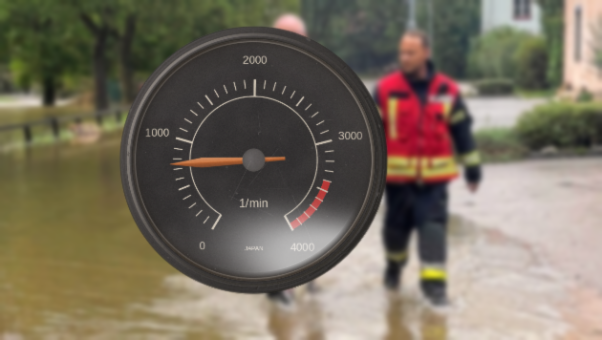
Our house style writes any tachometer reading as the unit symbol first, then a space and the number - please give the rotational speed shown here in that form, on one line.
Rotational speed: rpm 750
